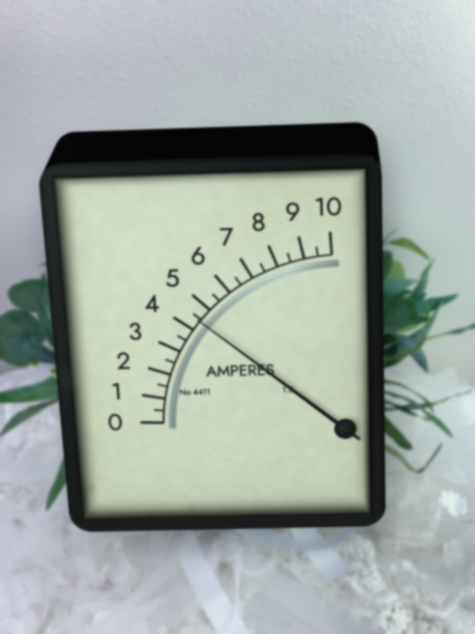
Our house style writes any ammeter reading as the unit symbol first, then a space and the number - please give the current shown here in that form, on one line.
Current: A 4.5
